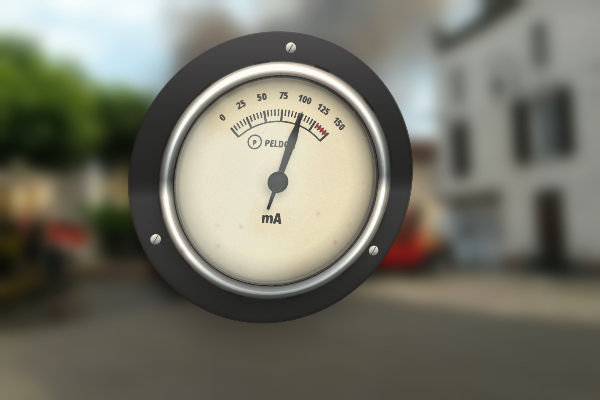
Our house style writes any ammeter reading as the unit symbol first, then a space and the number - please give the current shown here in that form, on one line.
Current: mA 100
